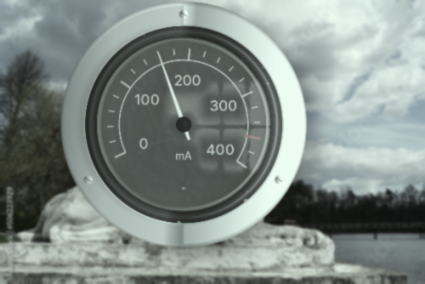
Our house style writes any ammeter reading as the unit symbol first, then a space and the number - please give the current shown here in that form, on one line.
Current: mA 160
